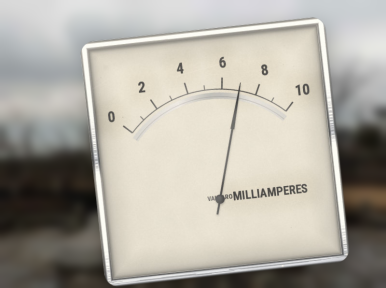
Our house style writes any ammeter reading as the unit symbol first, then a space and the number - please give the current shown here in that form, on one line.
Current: mA 7
